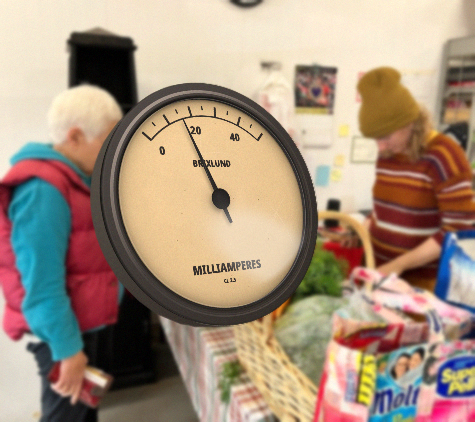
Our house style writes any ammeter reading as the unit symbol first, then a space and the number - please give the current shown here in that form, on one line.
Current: mA 15
